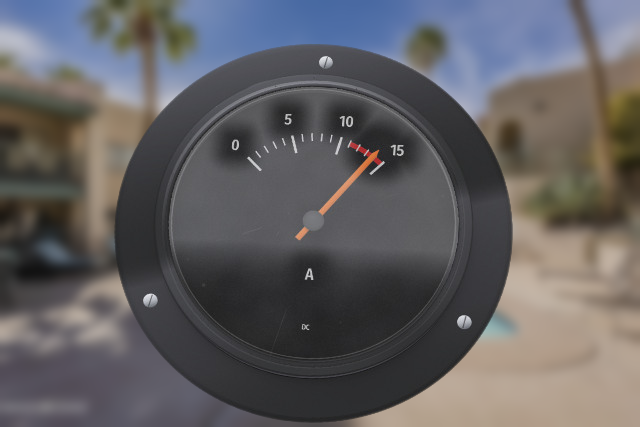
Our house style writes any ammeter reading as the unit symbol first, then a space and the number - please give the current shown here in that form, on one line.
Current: A 14
